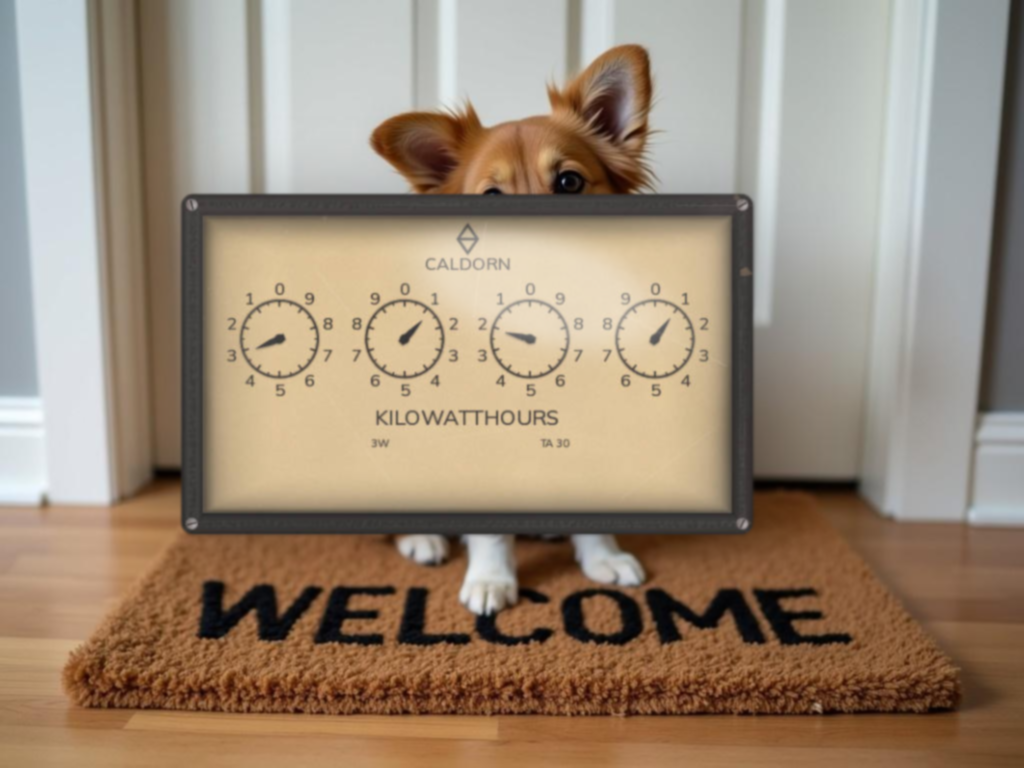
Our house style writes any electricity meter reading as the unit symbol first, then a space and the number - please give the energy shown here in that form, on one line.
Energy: kWh 3121
